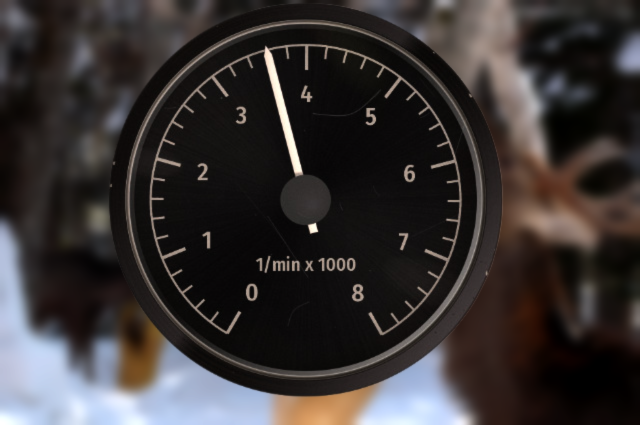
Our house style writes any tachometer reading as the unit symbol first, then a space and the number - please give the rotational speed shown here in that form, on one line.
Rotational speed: rpm 3600
